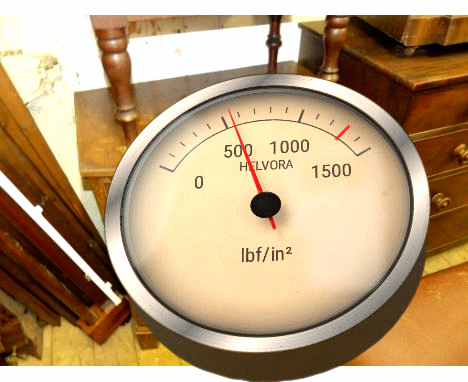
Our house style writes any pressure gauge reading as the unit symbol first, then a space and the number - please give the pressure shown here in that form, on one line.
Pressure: psi 550
